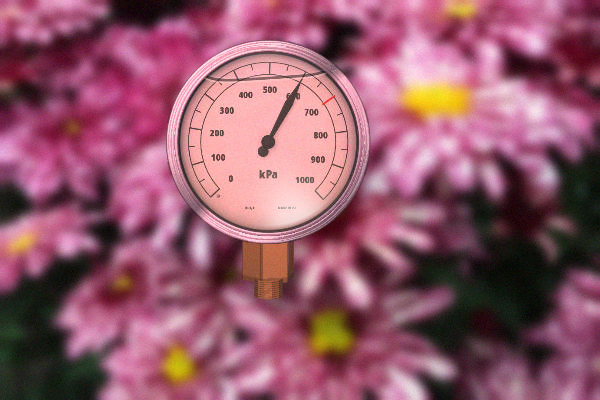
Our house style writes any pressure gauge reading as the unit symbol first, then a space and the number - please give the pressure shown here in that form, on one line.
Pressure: kPa 600
